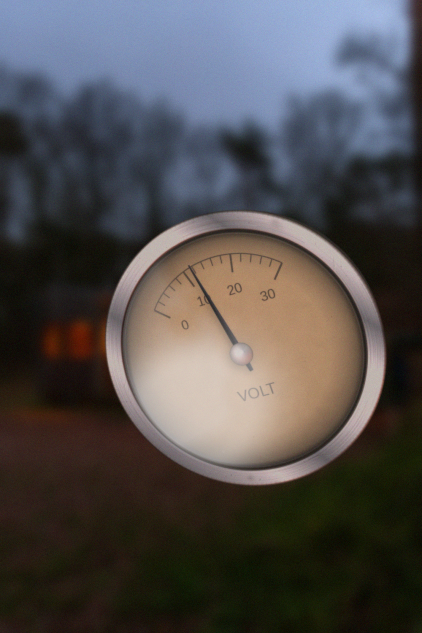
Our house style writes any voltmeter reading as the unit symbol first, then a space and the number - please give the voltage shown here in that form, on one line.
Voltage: V 12
